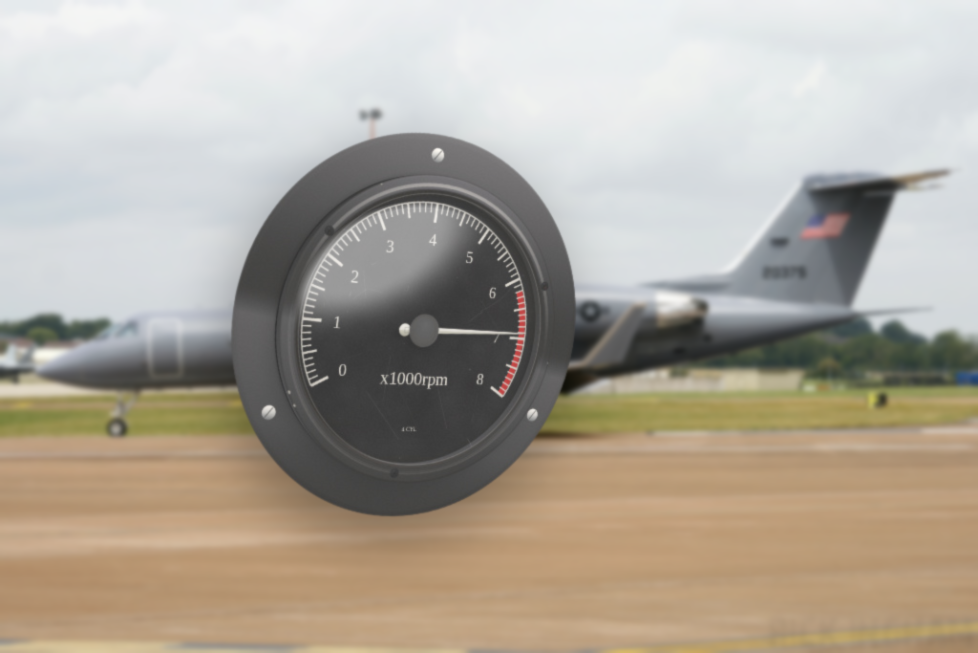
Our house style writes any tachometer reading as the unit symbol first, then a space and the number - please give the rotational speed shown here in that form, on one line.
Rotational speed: rpm 6900
